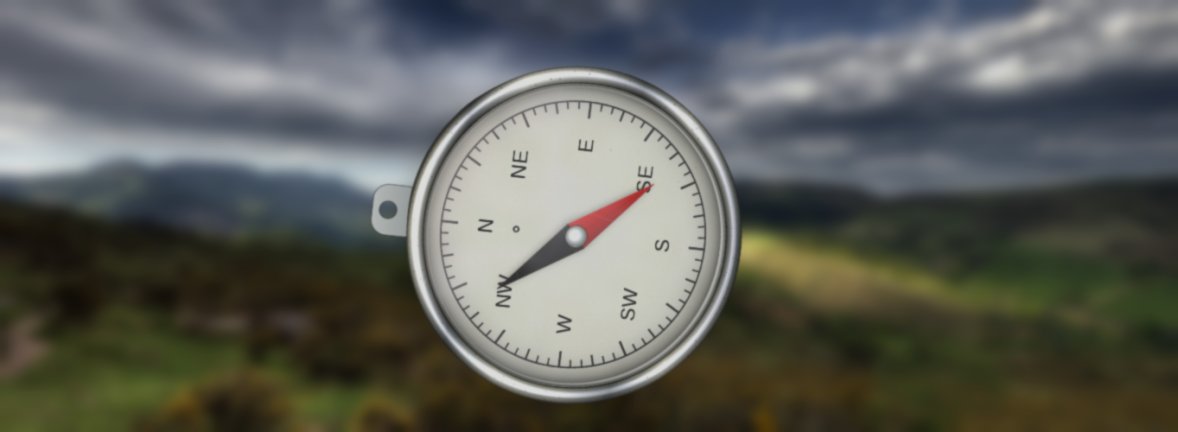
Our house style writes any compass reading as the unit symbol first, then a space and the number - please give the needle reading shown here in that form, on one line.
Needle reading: ° 140
